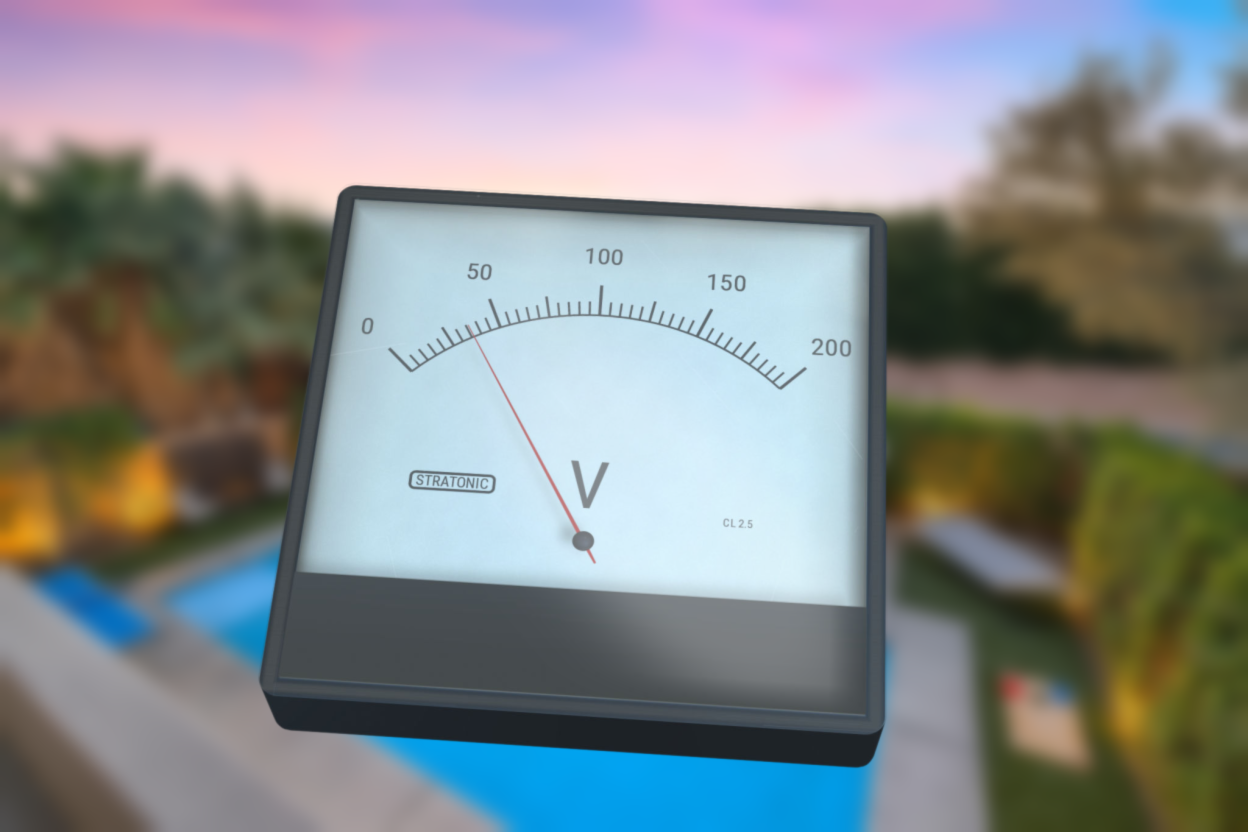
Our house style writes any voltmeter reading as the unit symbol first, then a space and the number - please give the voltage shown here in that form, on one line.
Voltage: V 35
